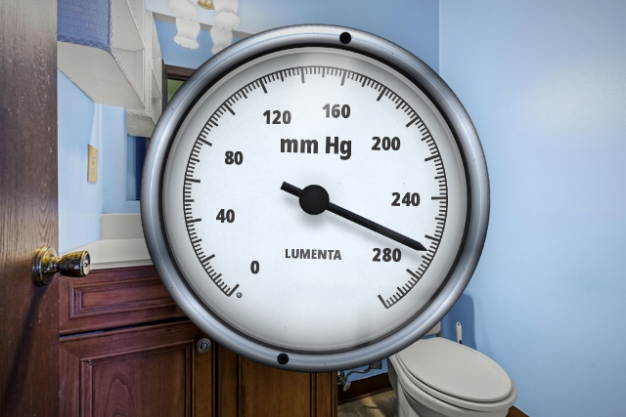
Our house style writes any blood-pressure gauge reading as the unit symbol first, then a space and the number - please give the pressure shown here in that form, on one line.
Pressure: mmHg 266
